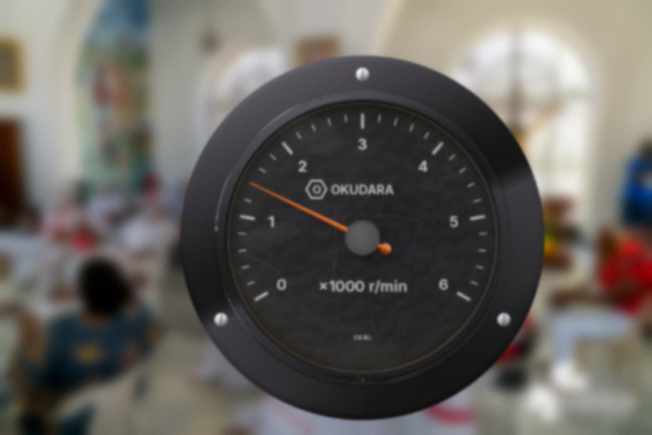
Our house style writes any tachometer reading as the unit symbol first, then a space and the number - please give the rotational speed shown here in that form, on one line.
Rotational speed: rpm 1400
